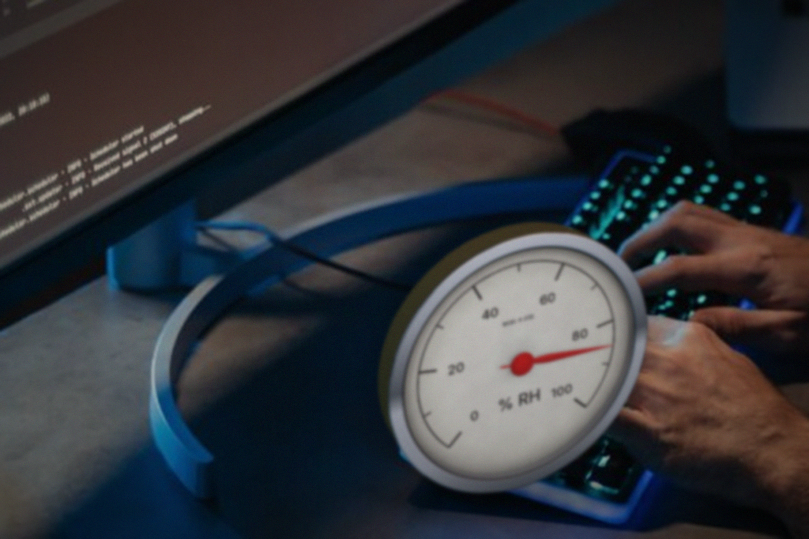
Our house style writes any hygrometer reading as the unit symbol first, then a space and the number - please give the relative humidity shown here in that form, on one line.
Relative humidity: % 85
